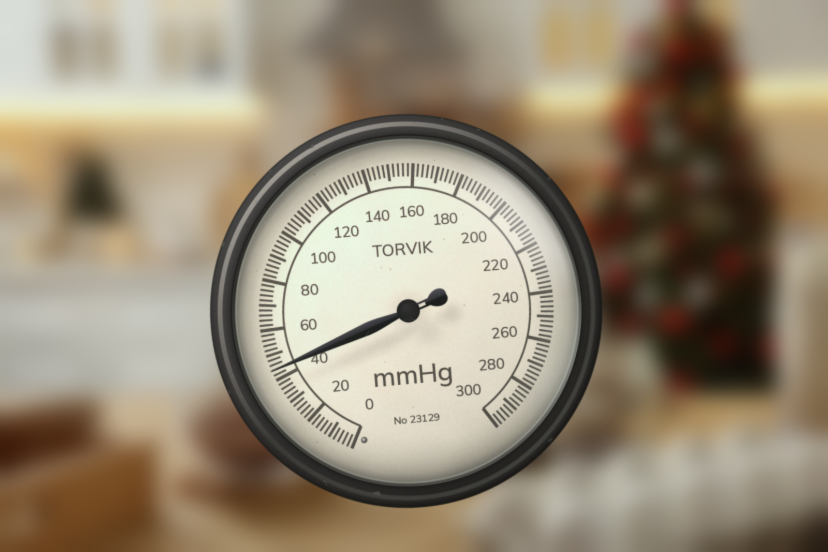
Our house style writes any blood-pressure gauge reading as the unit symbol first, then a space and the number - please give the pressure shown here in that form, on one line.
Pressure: mmHg 44
